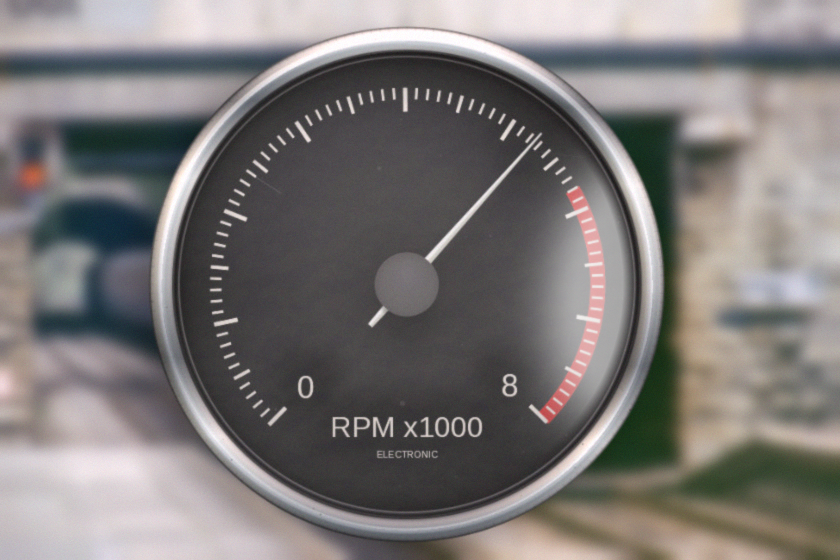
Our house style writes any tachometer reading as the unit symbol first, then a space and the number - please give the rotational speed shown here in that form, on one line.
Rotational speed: rpm 5250
